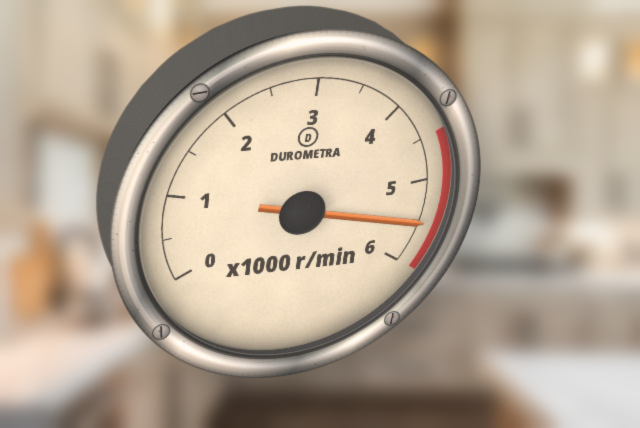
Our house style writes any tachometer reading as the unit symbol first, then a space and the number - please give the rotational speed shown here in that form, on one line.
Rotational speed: rpm 5500
